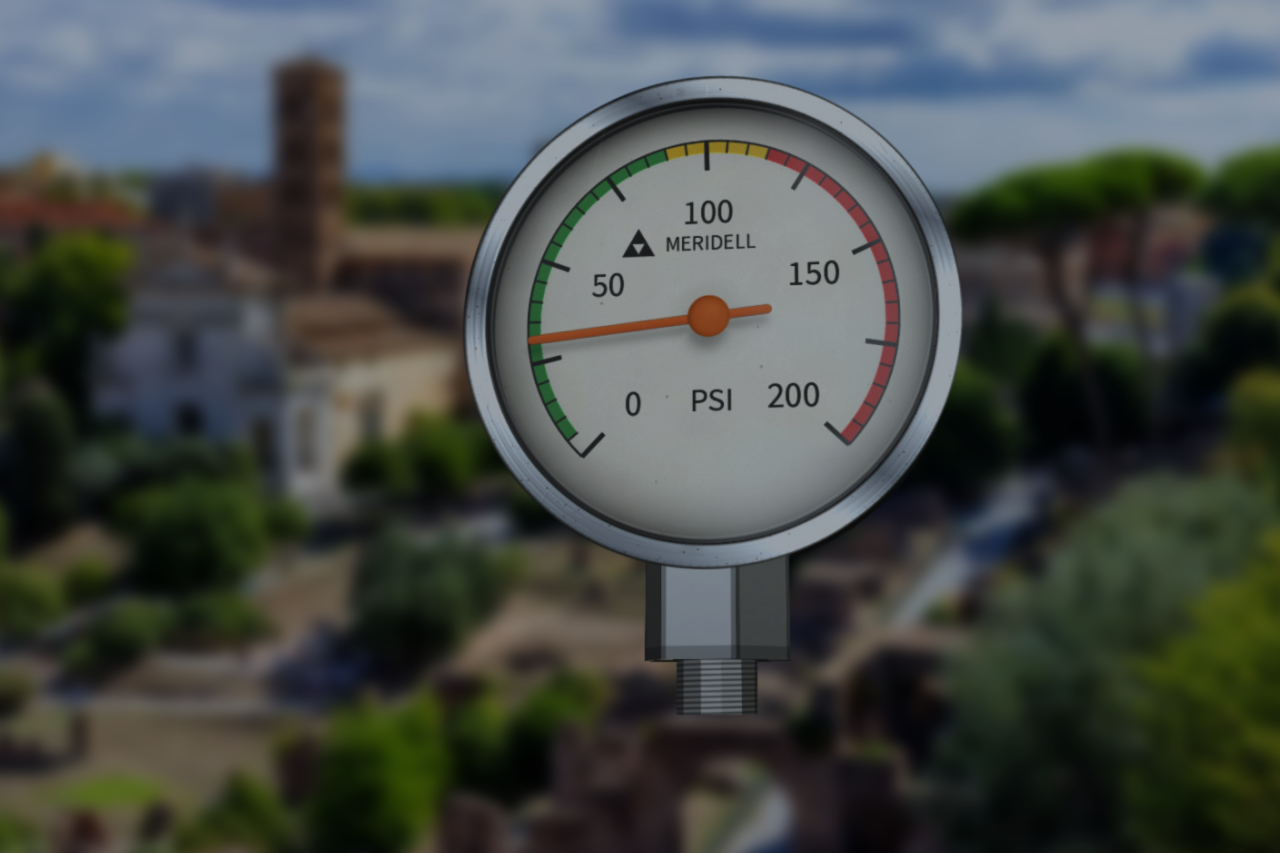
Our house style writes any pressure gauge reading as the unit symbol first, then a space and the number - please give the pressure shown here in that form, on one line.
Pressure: psi 30
